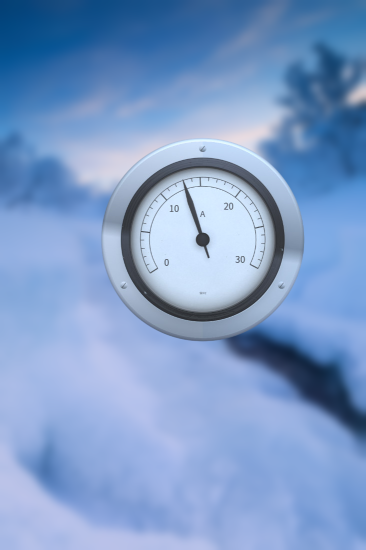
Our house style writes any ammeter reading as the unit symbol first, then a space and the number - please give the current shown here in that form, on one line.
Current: A 13
